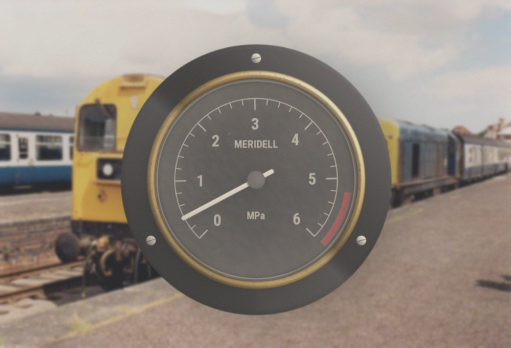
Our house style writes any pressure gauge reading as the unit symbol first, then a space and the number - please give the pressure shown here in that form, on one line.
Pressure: MPa 0.4
